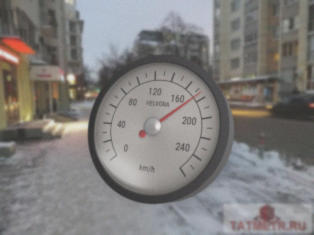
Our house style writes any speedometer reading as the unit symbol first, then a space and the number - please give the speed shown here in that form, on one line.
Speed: km/h 175
